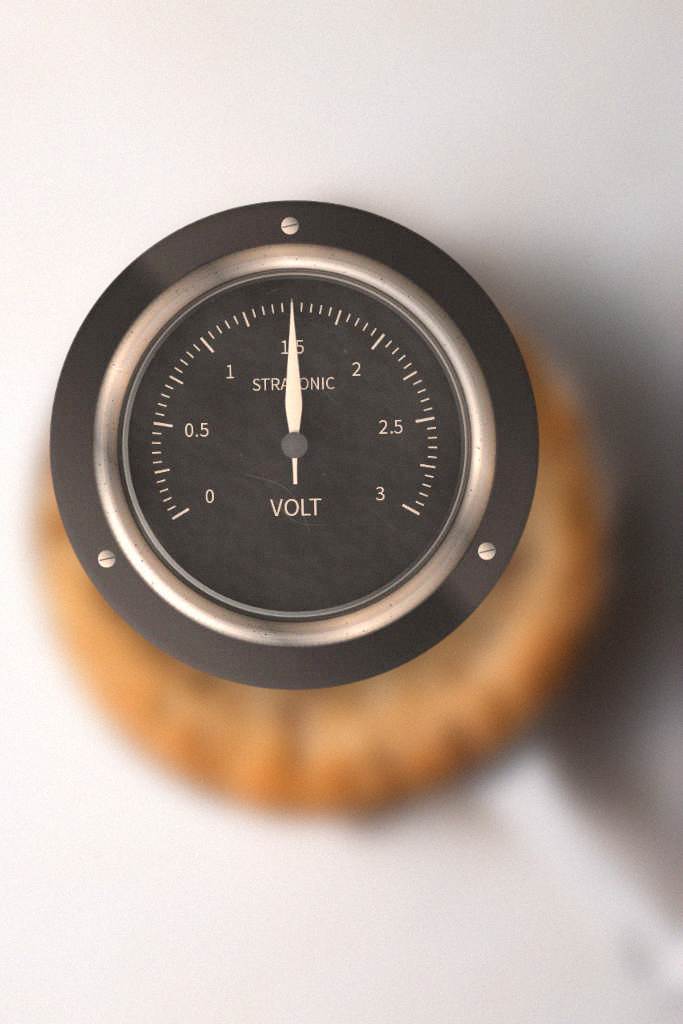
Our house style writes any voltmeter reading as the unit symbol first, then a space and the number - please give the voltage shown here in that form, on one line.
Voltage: V 1.5
